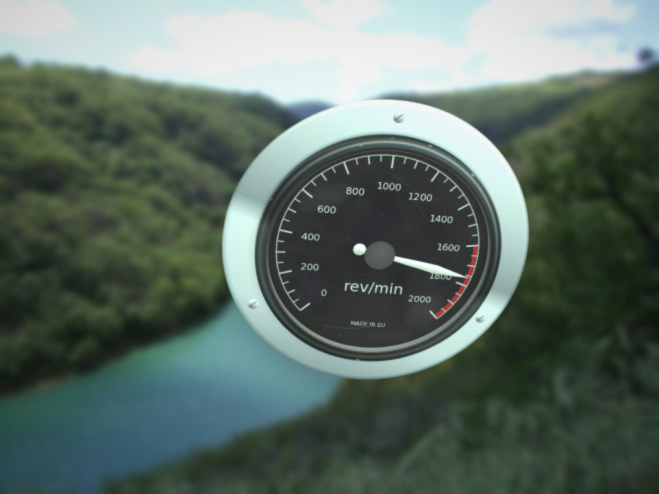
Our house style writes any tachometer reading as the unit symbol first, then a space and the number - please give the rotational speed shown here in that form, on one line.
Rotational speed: rpm 1750
